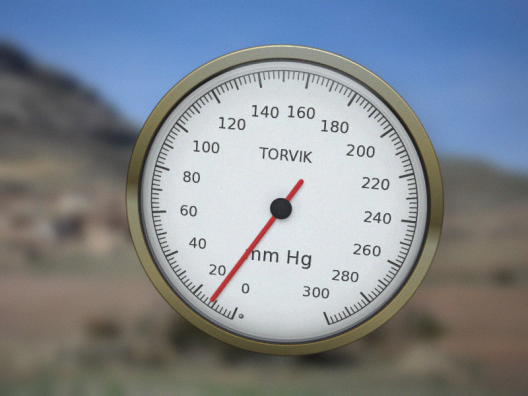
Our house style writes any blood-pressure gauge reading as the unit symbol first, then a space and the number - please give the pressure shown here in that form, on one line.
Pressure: mmHg 12
